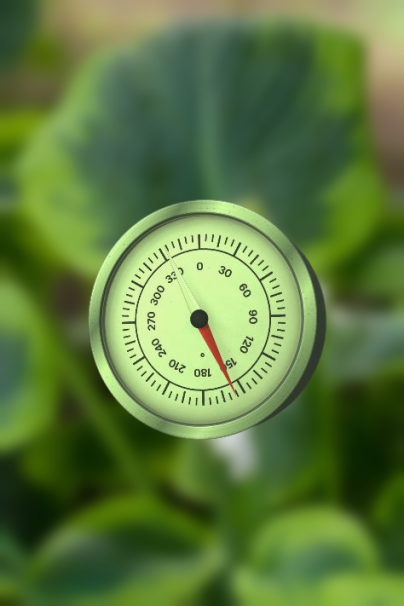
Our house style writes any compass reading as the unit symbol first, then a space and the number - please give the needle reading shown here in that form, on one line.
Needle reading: ° 155
